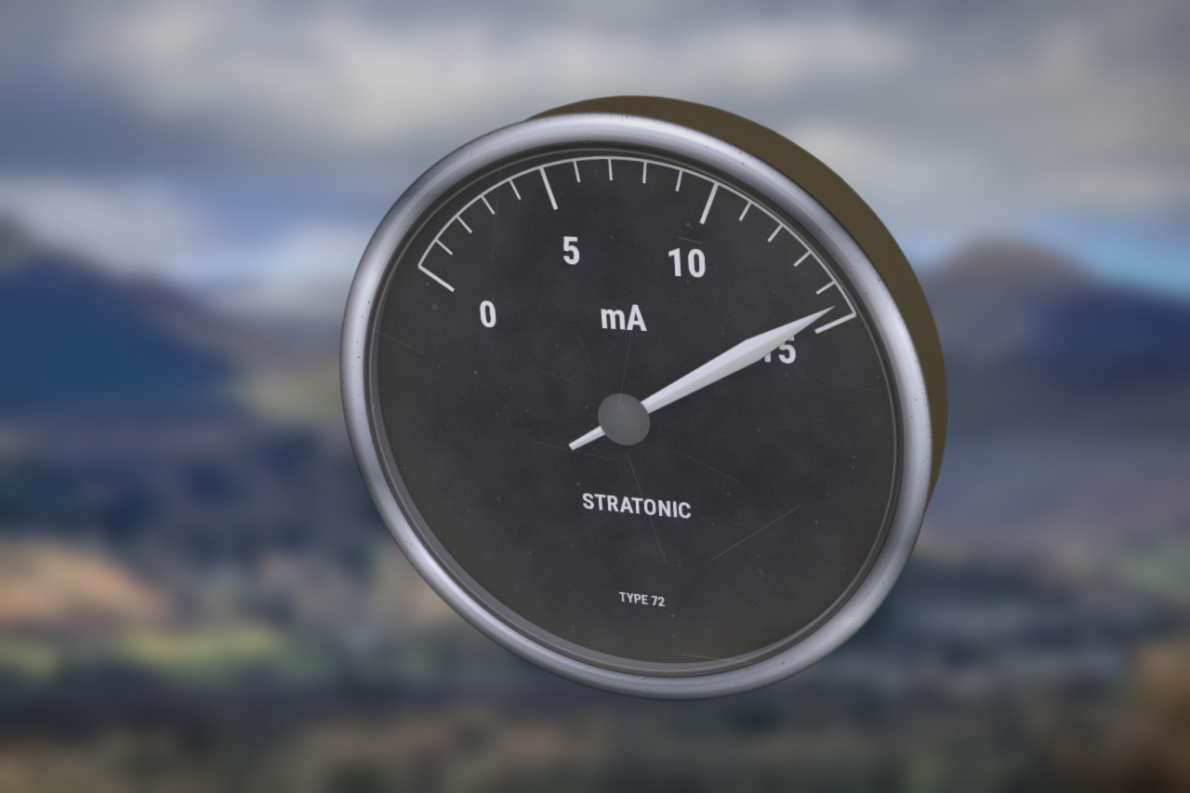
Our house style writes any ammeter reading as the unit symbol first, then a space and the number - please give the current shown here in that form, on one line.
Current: mA 14.5
